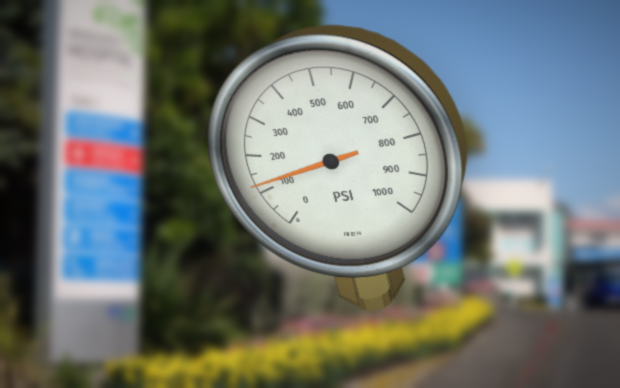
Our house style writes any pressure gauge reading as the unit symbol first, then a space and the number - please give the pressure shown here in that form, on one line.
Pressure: psi 125
